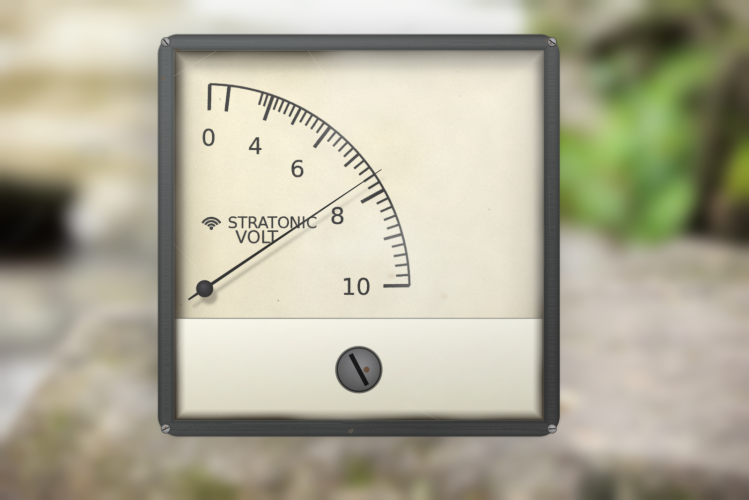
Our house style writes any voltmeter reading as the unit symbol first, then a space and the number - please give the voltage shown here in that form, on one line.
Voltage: V 7.6
